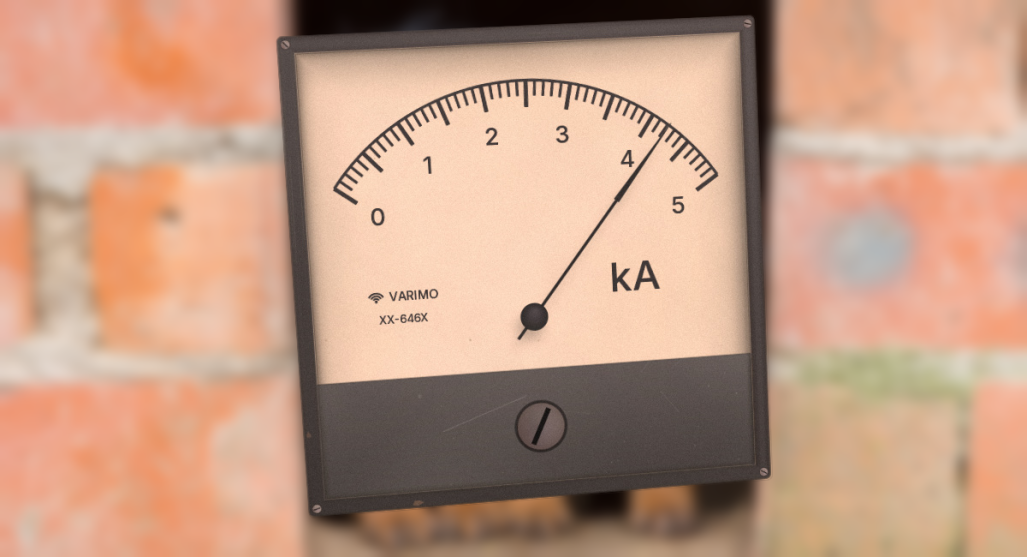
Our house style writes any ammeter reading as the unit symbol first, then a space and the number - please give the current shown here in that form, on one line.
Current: kA 4.2
